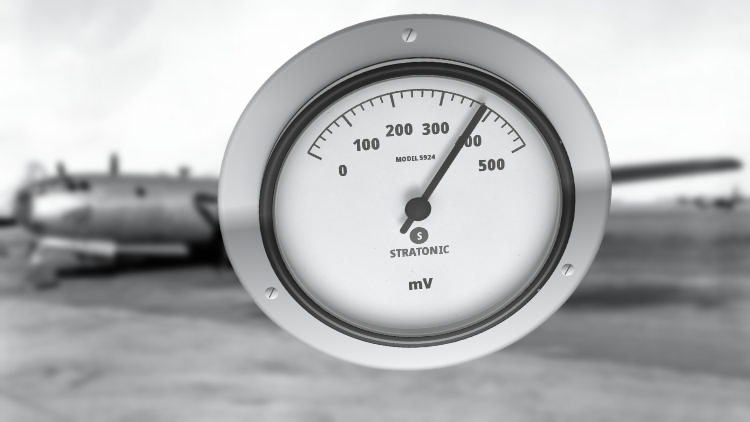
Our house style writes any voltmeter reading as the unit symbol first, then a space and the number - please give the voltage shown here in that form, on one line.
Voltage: mV 380
